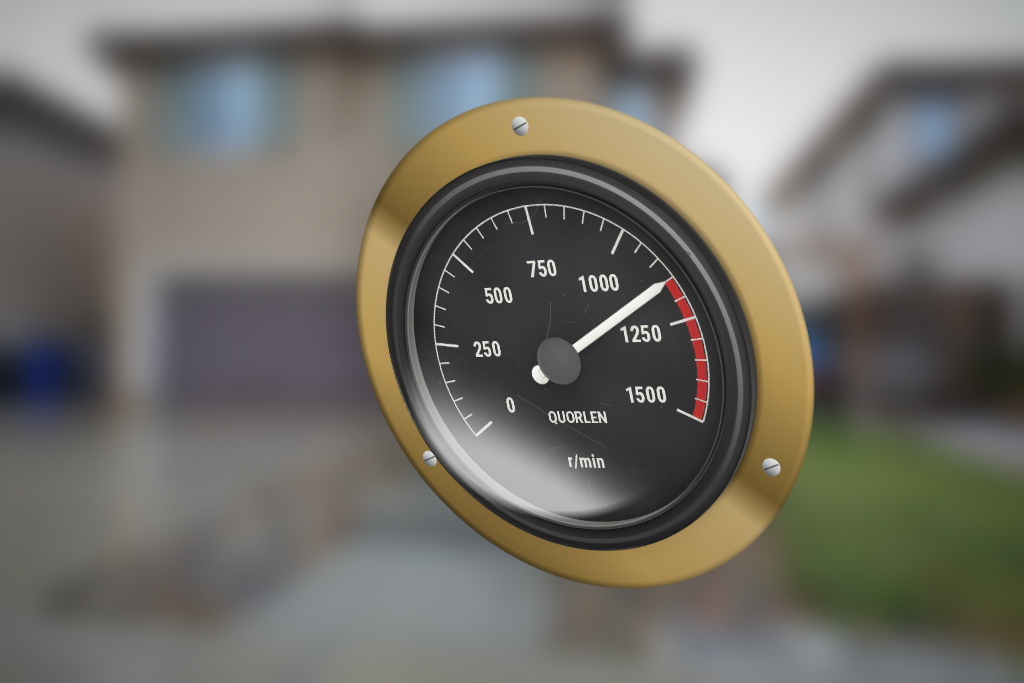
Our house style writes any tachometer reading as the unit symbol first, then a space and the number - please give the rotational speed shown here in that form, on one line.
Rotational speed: rpm 1150
